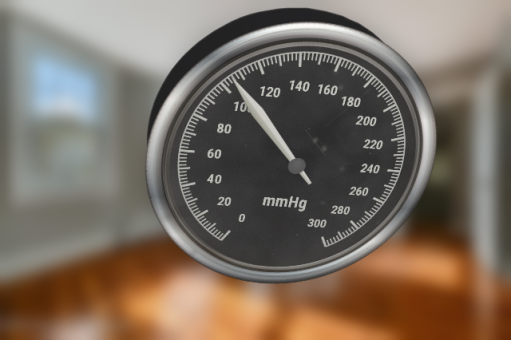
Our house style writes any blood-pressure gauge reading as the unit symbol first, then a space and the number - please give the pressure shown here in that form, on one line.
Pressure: mmHg 106
